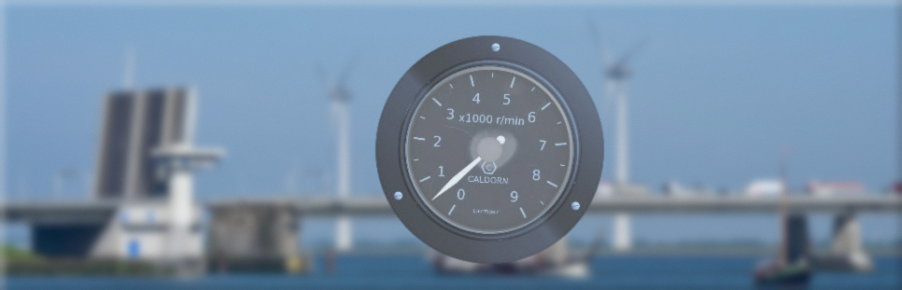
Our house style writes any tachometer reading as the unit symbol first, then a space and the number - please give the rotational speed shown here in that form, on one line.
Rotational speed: rpm 500
